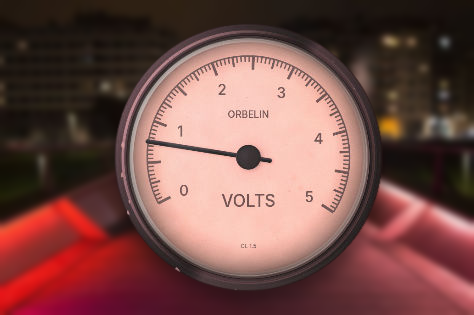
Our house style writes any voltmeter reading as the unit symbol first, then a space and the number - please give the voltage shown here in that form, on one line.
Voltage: V 0.75
